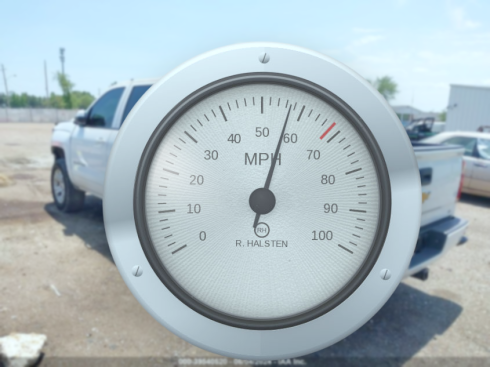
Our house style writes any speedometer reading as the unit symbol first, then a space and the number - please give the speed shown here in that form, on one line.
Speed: mph 57
